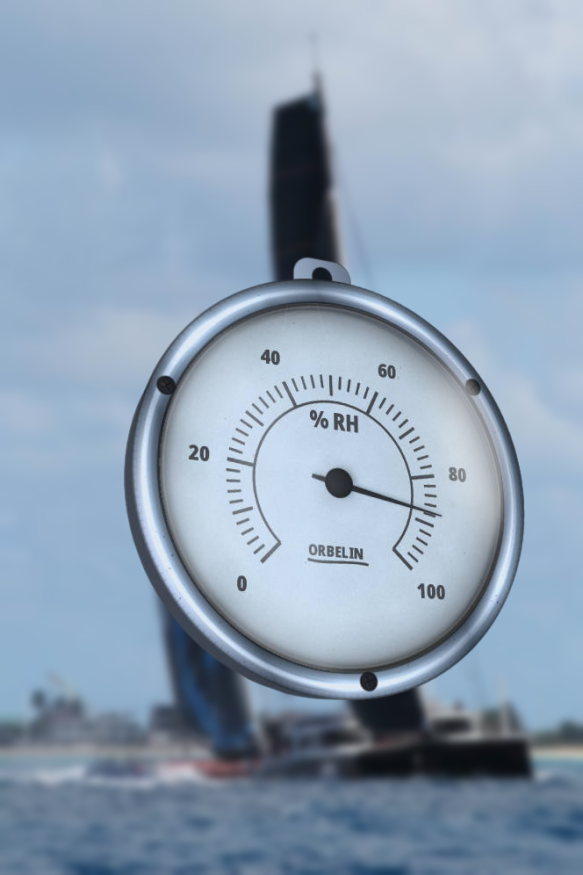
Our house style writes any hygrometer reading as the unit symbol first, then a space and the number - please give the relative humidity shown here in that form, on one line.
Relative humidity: % 88
